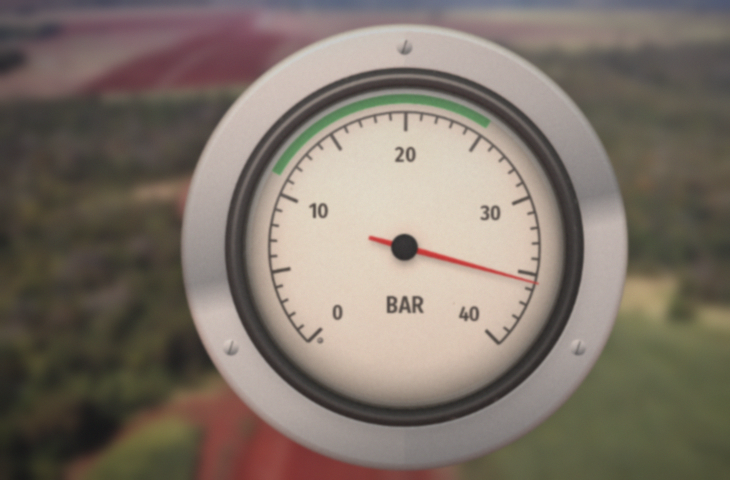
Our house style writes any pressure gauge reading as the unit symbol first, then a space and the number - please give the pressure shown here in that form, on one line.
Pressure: bar 35.5
